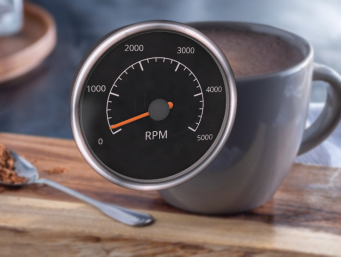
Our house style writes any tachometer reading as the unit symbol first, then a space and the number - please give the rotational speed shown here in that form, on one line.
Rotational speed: rpm 200
